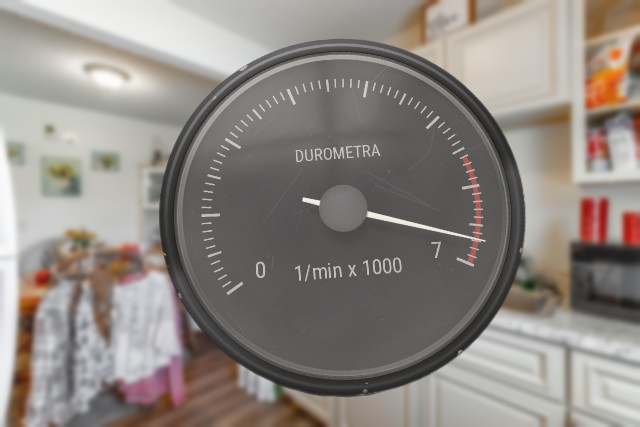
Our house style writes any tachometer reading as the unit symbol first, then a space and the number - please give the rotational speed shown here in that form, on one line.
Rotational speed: rpm 6700
